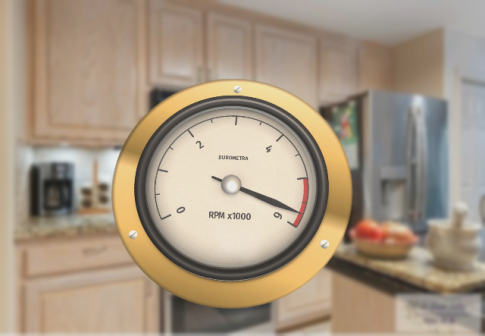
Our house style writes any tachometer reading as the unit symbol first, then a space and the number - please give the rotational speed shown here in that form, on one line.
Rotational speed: rpm 5750
